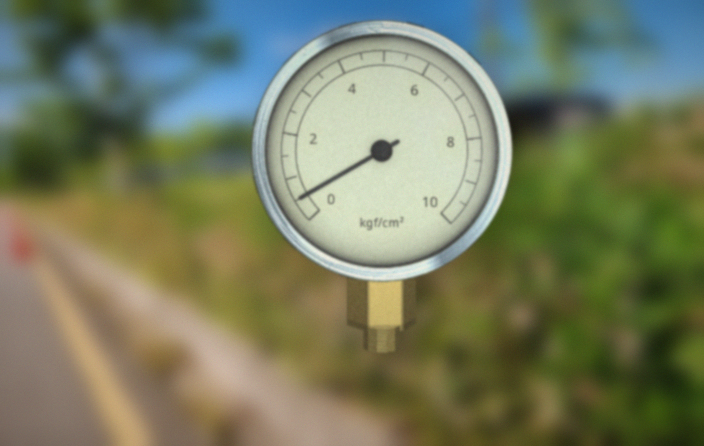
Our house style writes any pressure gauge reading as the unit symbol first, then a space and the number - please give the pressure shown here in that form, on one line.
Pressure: kg/cm² 0.5
